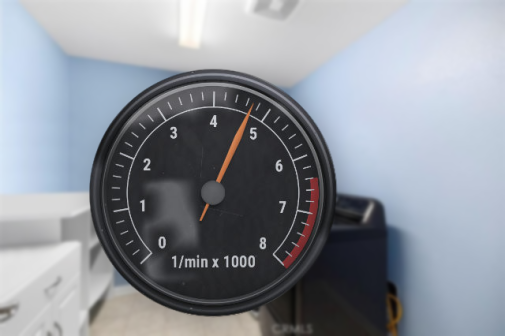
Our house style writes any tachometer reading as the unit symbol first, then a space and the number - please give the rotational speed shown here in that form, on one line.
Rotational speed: rpm 4700
